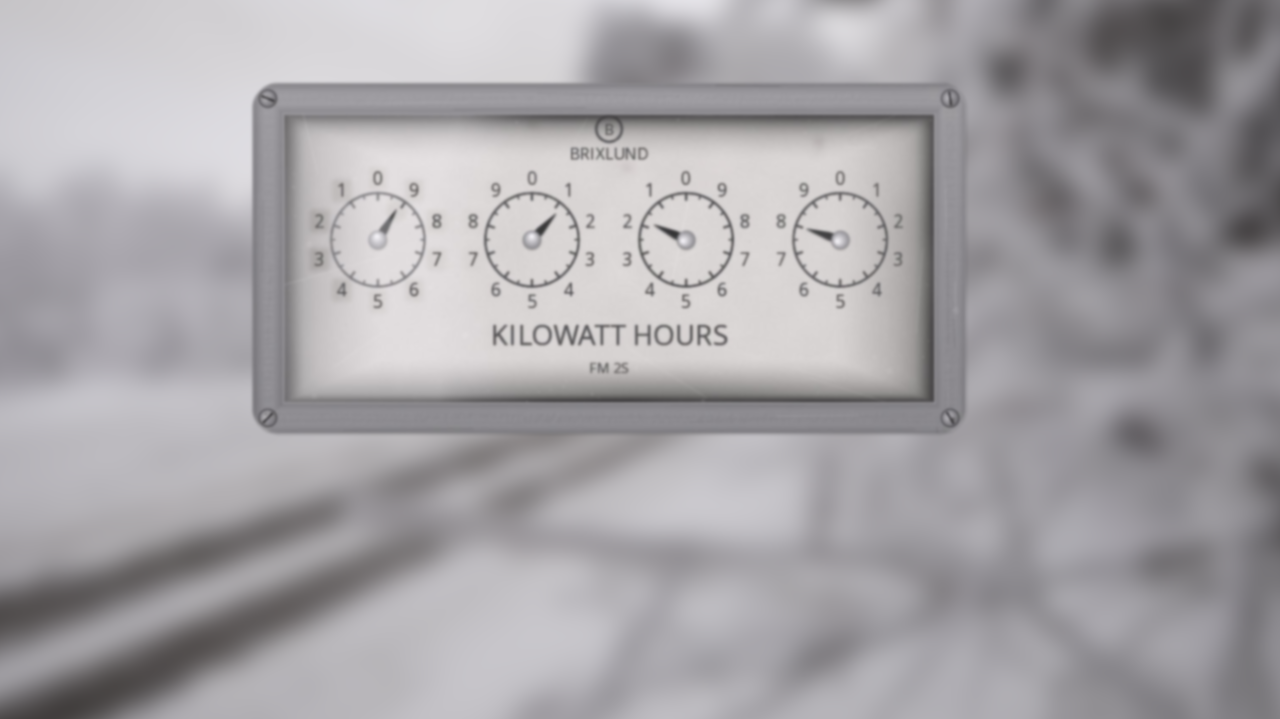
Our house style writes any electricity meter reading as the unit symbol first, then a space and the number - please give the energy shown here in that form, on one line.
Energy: kWh 9118
